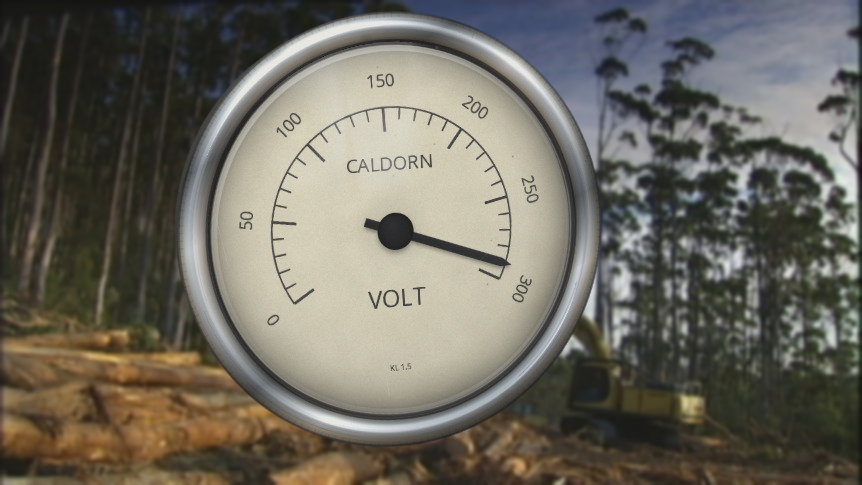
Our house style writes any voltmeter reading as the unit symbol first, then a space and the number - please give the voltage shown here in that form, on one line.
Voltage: V 290
